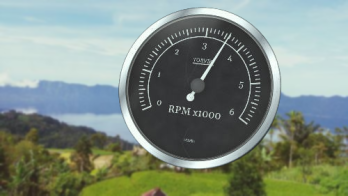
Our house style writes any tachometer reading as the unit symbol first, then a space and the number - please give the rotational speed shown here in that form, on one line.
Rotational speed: rpm 3600
